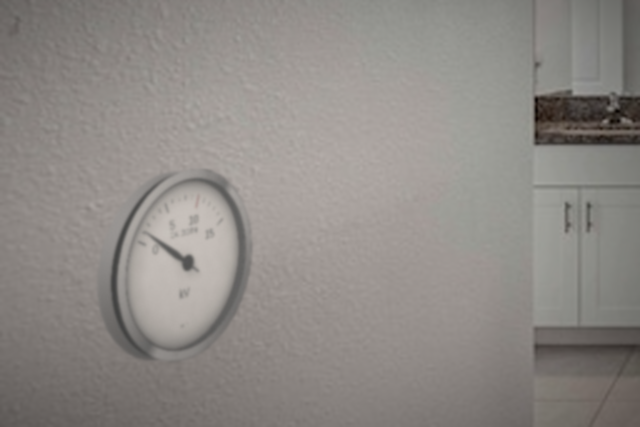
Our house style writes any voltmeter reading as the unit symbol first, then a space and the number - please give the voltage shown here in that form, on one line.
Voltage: kV 1
